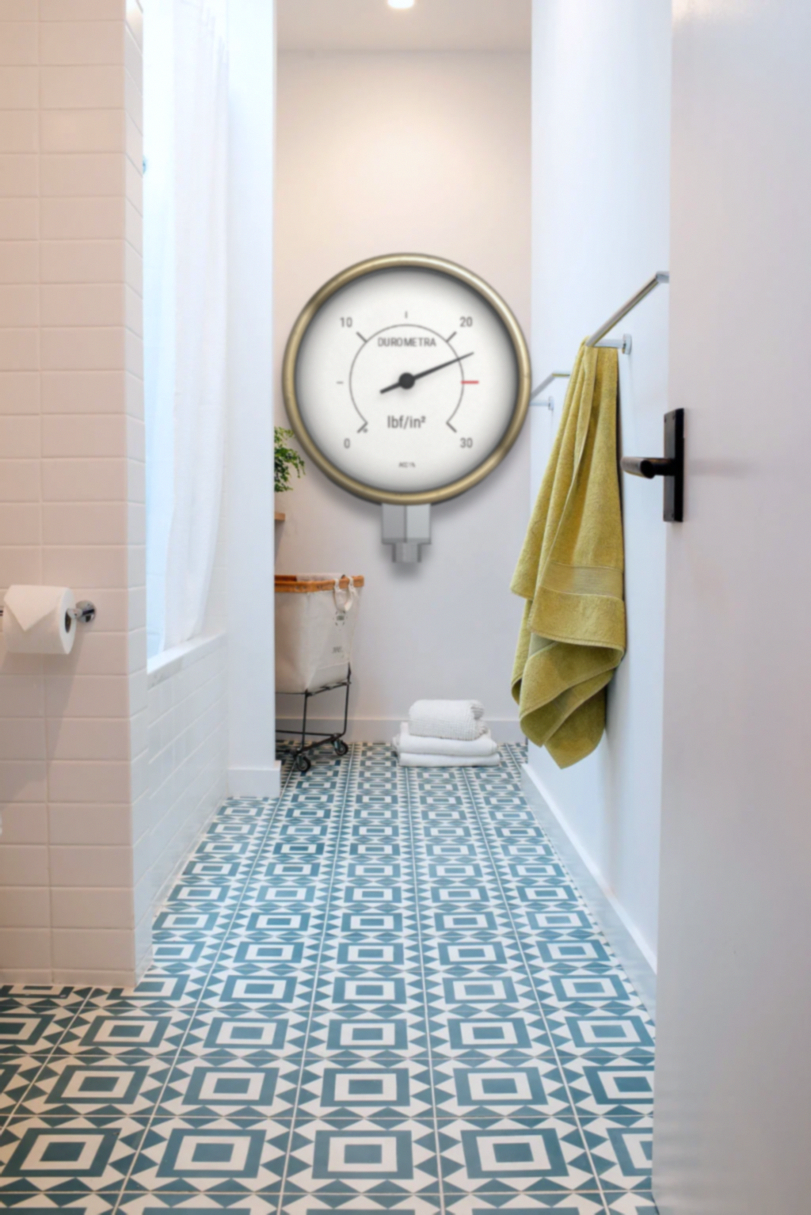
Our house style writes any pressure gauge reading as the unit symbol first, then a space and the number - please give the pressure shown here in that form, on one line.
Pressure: psi 22.5
